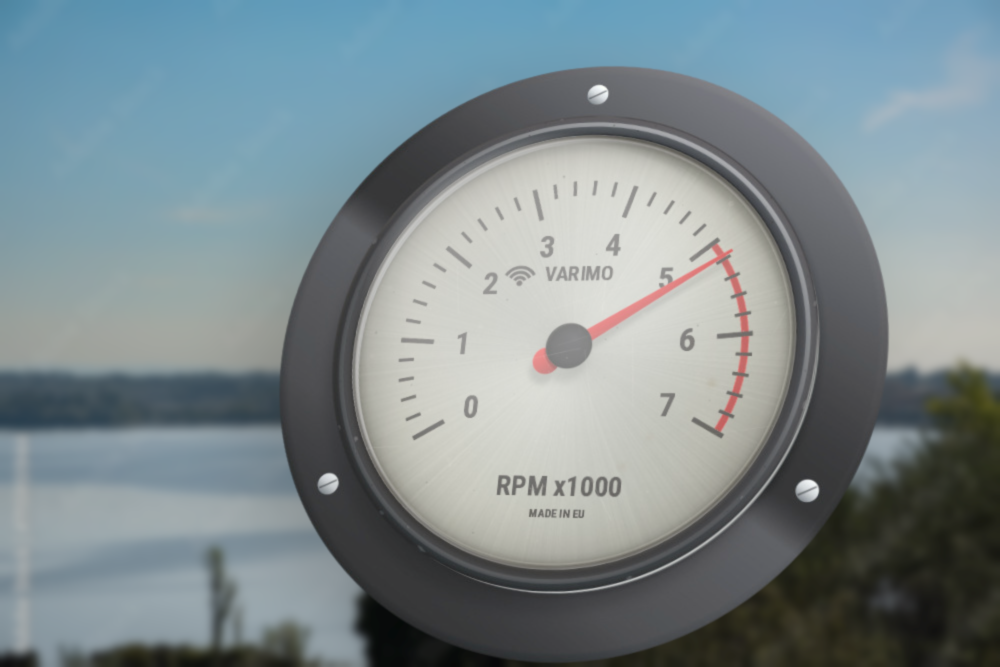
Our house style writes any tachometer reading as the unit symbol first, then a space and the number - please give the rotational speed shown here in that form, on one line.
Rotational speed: rpm 5200
